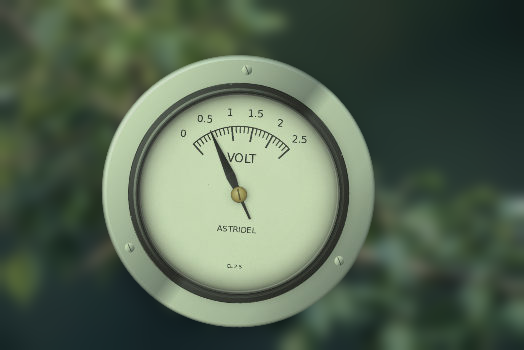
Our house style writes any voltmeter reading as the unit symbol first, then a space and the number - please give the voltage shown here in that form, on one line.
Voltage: V 0.5
